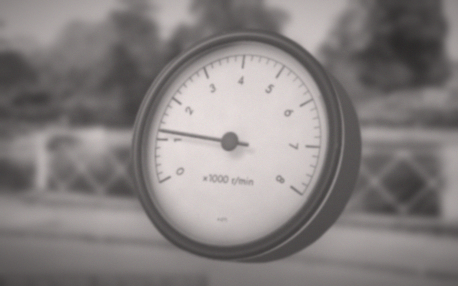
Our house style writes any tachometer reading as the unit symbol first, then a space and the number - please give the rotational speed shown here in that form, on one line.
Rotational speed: rpm 1200
